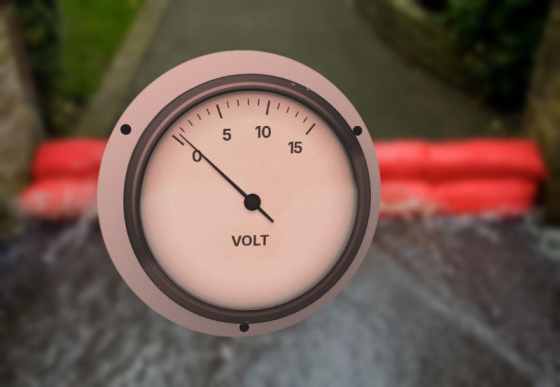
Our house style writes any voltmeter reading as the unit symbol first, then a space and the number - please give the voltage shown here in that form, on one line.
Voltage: V 0.5
